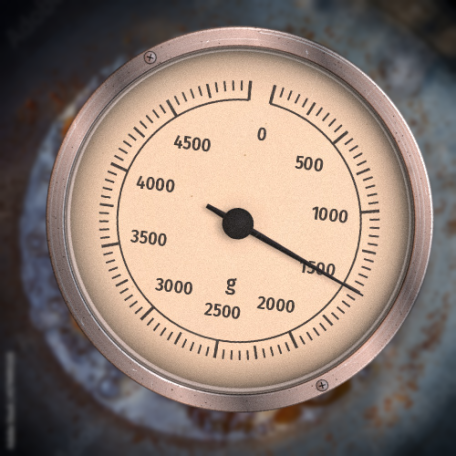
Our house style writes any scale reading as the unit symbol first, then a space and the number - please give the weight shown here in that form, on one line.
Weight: g 1500
